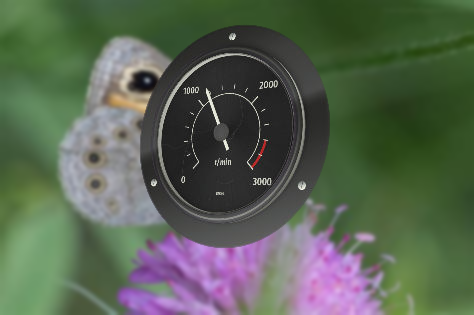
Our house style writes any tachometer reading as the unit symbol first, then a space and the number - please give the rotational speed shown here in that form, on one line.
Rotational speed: rpm 1200
